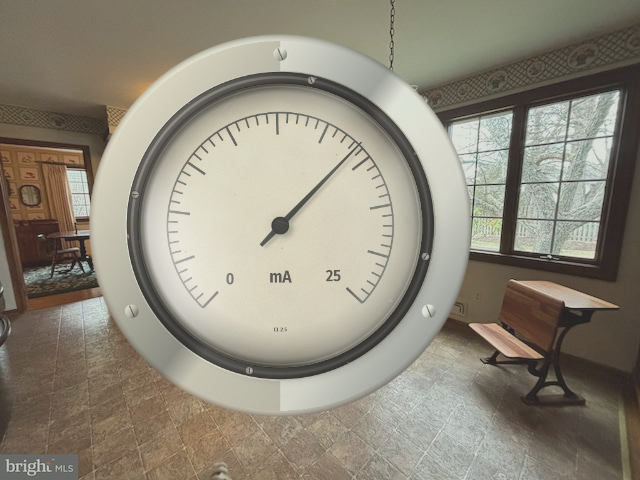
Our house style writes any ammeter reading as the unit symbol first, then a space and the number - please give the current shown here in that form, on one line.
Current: mA 16.75
